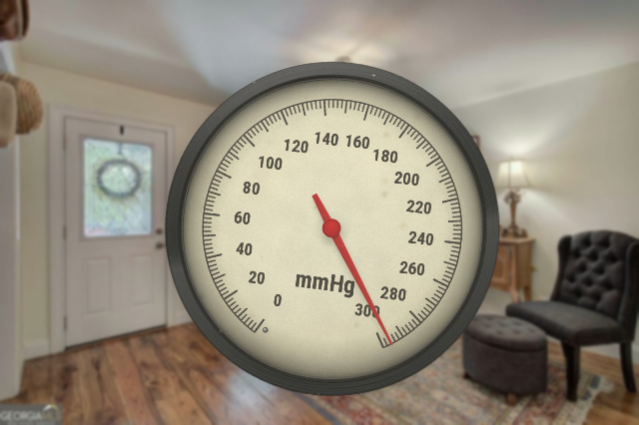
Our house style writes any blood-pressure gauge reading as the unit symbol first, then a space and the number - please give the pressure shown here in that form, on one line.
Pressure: mmHg 296
